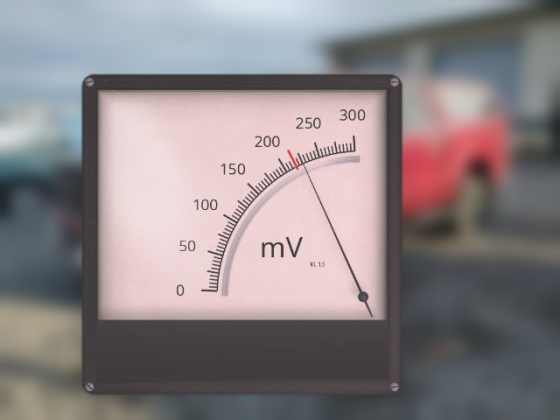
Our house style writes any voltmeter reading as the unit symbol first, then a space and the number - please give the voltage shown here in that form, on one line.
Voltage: mV 225
